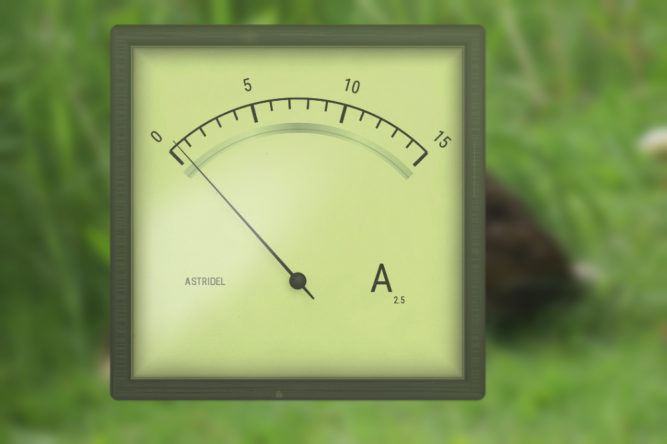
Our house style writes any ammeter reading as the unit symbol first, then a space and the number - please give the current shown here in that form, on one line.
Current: A 0.5
